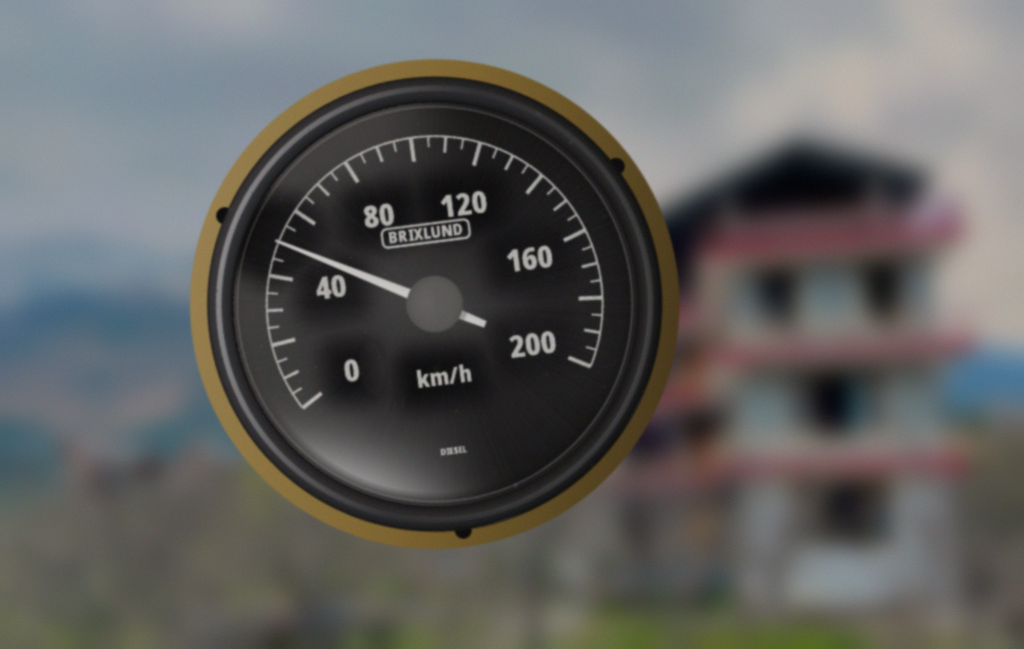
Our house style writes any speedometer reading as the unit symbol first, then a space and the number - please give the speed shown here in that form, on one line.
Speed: km/h 50
